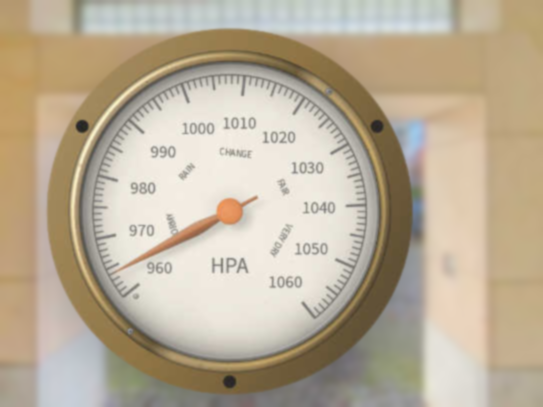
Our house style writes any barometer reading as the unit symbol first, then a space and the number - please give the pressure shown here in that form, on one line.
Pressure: hPa 964
